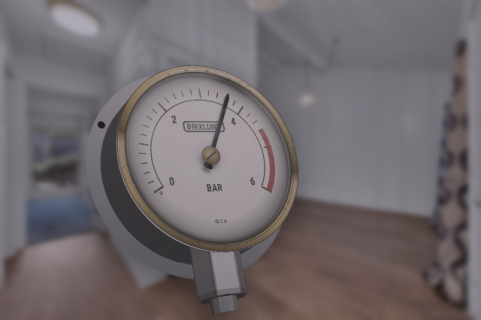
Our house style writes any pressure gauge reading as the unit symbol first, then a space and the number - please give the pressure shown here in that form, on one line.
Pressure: bar 3.6
